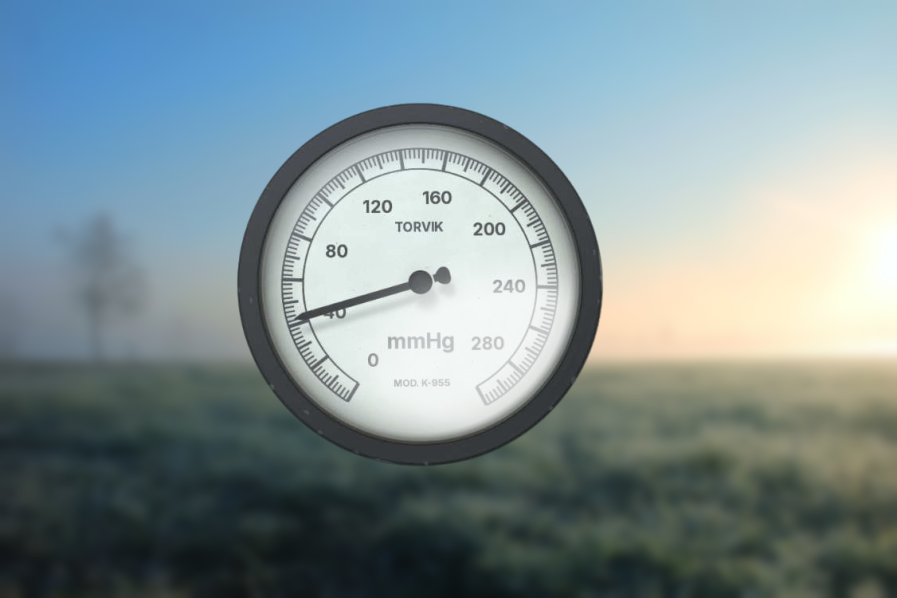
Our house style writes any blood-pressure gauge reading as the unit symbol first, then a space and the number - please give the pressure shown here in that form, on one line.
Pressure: mmHg 42
